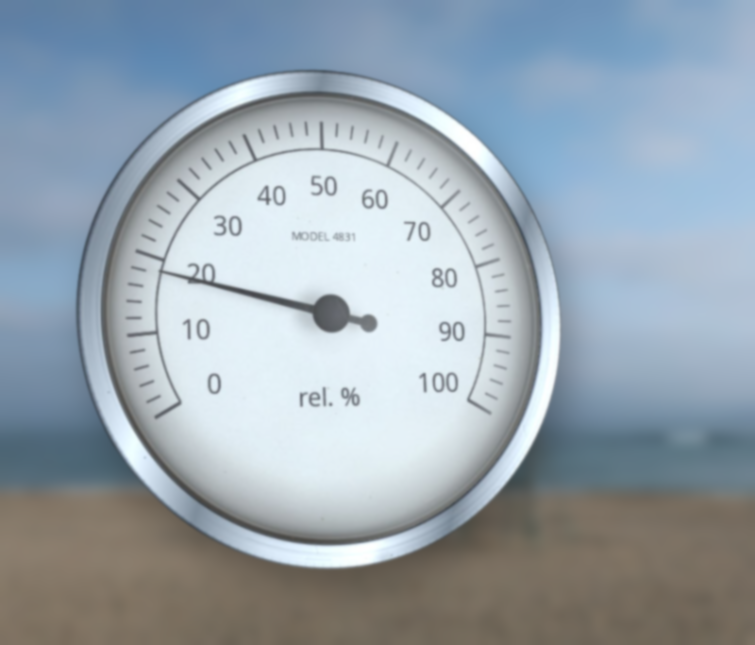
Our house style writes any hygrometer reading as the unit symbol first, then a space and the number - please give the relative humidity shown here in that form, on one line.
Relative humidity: % 18
